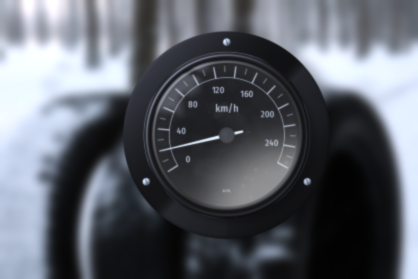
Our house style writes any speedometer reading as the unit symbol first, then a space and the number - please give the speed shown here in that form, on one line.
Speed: km/h 20
